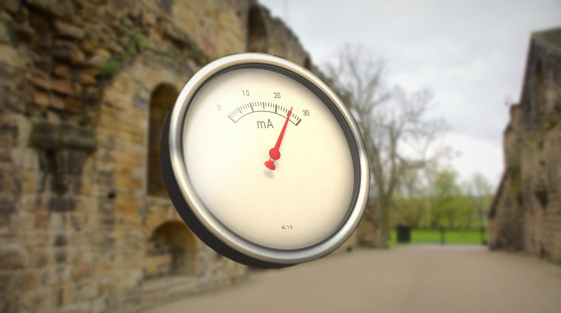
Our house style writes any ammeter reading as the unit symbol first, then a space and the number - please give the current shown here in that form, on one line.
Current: mA 25
